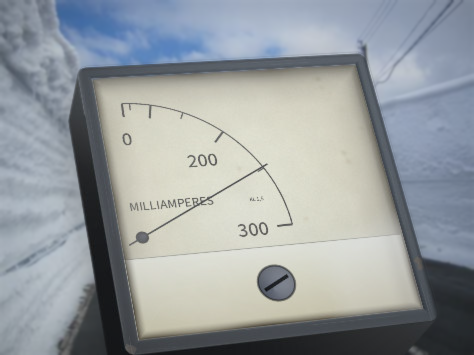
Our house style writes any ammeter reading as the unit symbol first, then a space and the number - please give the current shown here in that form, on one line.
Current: mA 250
